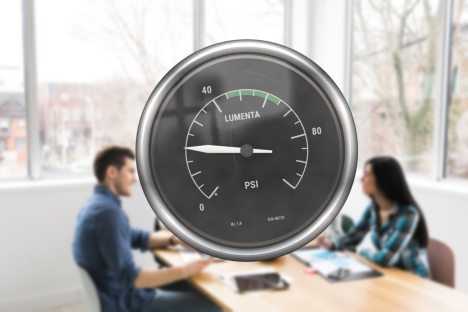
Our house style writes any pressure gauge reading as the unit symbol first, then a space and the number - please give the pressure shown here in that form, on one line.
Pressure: psi 20
